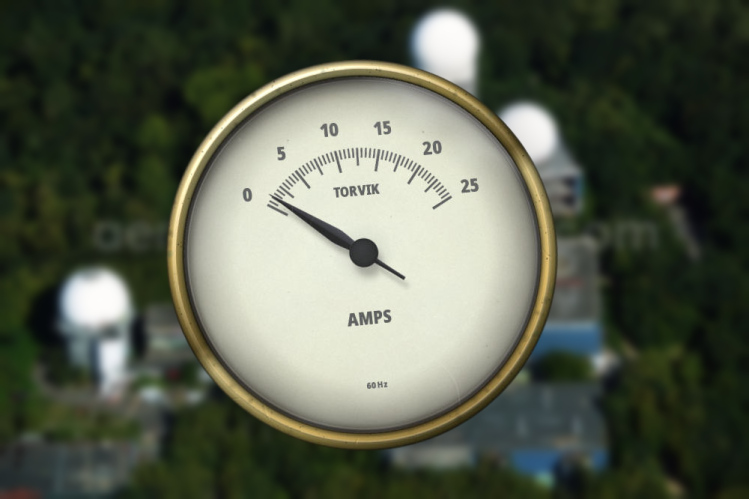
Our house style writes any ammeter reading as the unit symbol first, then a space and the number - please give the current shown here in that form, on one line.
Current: A 1
